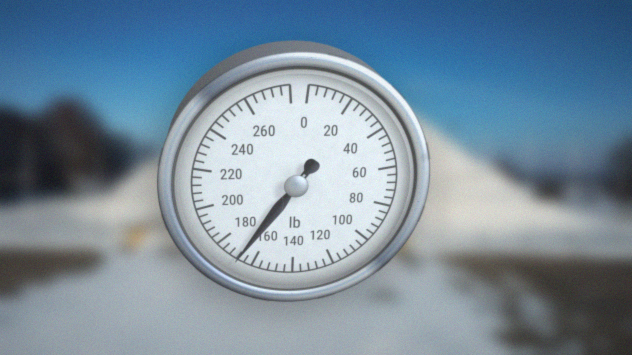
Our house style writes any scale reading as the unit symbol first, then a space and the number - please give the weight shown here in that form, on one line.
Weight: lb 168
